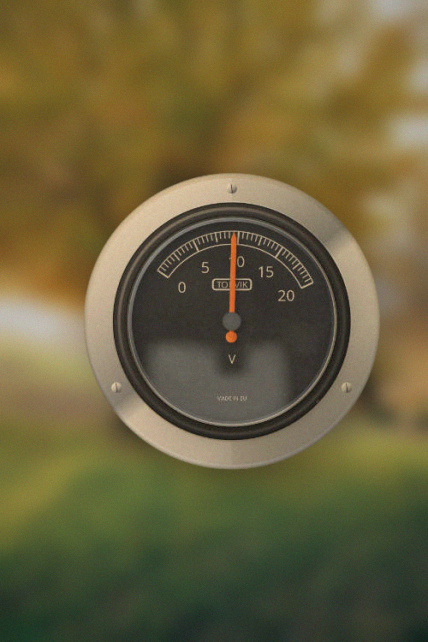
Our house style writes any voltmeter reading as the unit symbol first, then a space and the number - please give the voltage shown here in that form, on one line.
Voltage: V 9.5
